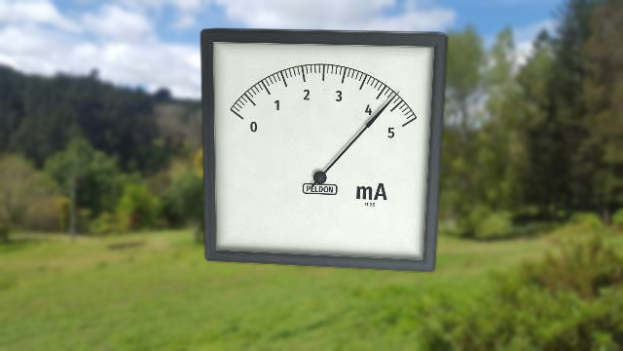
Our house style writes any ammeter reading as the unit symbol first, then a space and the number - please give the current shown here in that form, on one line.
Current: mA 4.3
